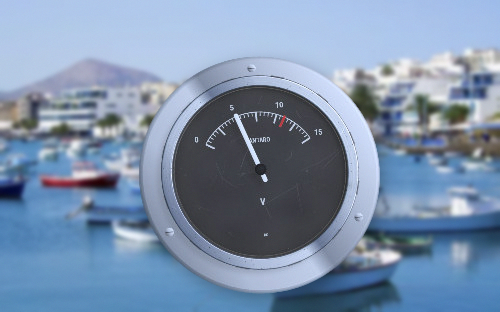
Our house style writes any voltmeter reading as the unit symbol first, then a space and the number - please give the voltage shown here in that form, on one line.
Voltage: V 5
